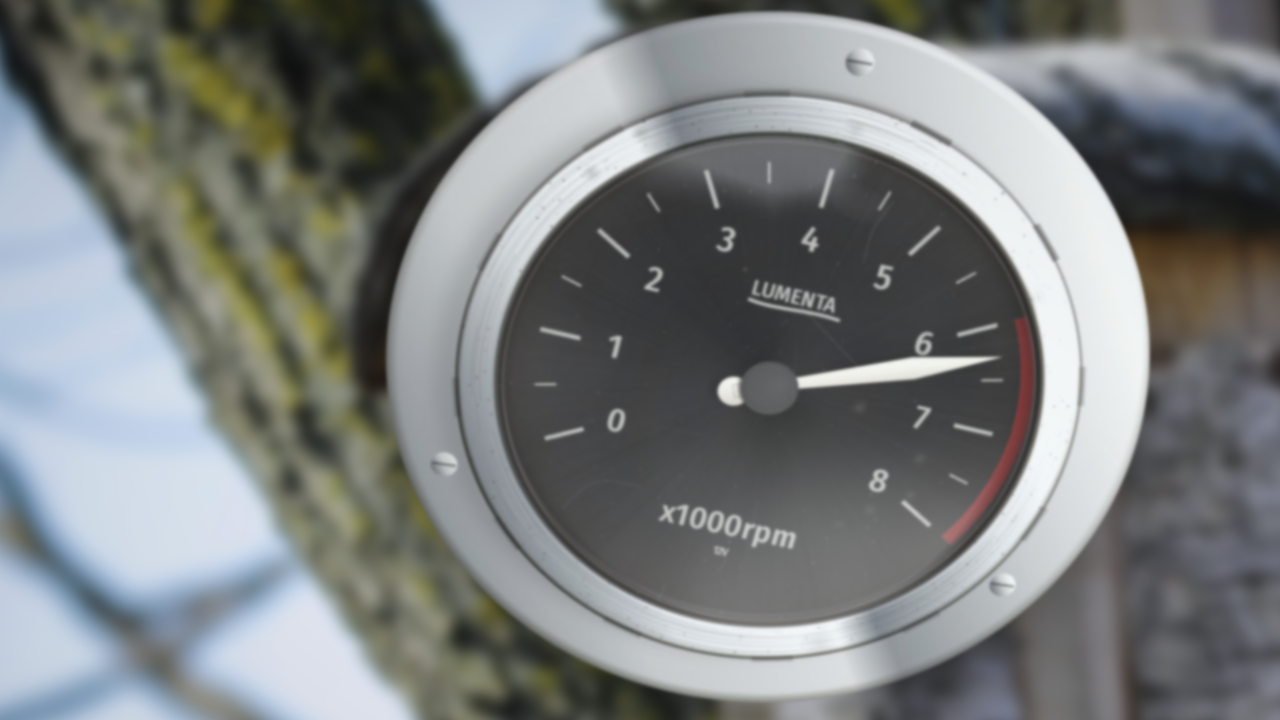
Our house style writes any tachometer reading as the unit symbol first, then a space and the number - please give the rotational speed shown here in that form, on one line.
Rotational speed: rpm 6250
